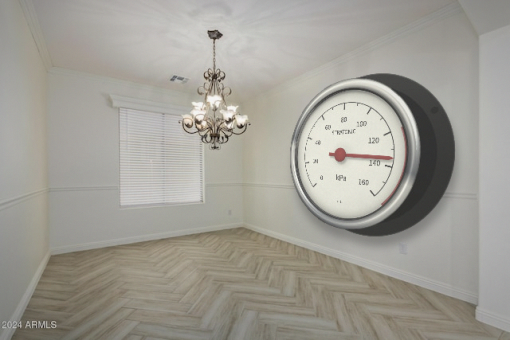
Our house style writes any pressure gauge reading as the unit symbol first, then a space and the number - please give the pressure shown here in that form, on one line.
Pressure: kPa 135
